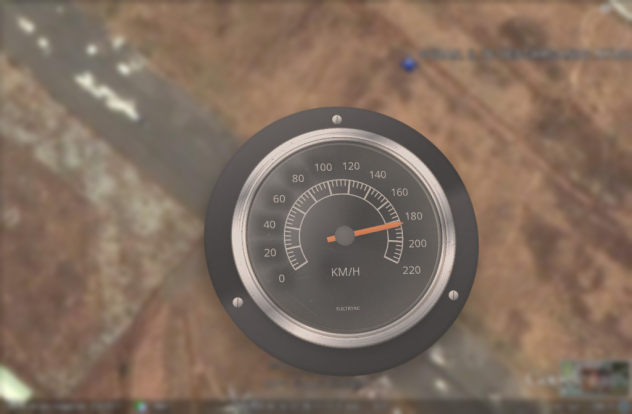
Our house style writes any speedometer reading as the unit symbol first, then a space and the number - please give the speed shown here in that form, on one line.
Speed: km/h 184
